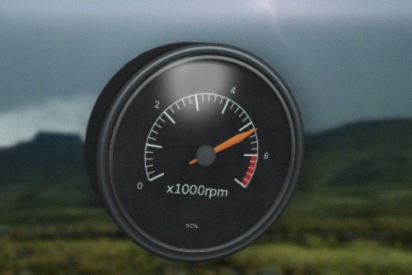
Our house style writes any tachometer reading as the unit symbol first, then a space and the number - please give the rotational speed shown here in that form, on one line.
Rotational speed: rpm 5200
